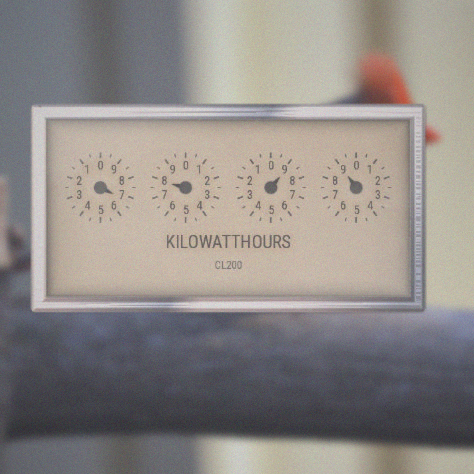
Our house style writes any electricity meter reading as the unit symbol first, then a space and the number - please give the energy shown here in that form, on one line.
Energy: kWh 6789
